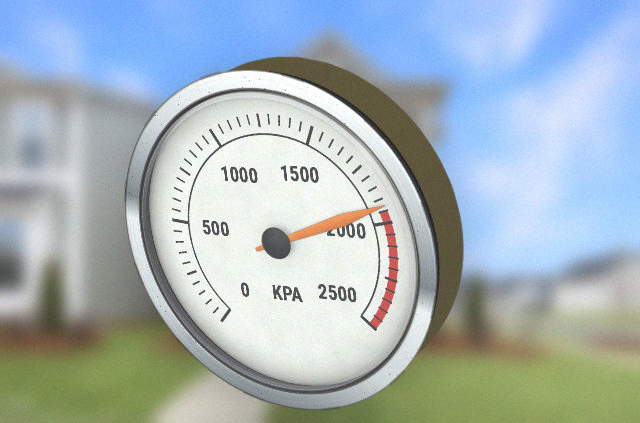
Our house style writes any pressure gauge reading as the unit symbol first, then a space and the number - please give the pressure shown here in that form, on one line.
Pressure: kPa 1925
